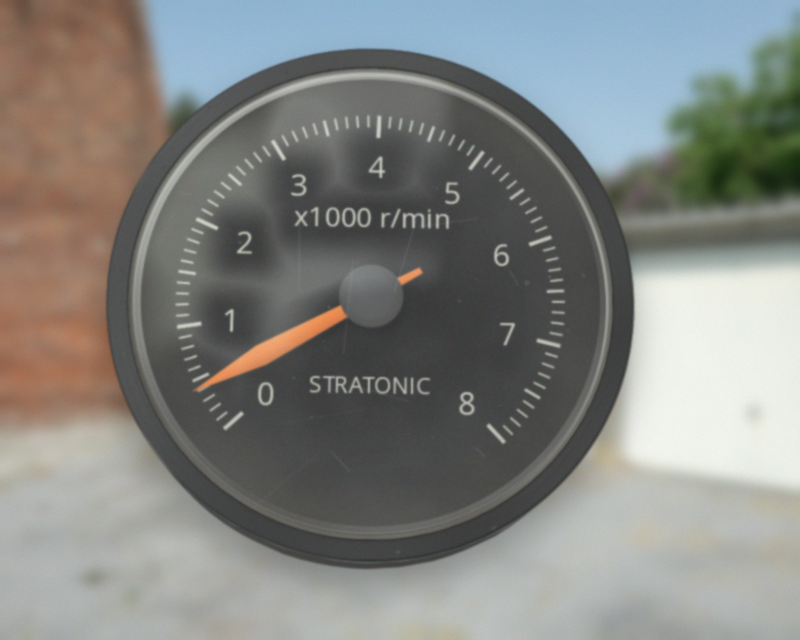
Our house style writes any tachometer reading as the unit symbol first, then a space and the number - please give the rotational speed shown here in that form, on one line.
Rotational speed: rpm 400
